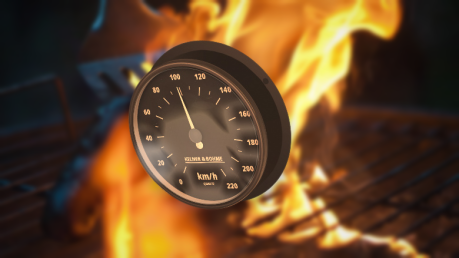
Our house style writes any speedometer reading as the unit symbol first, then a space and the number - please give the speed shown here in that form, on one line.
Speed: km/h 100
